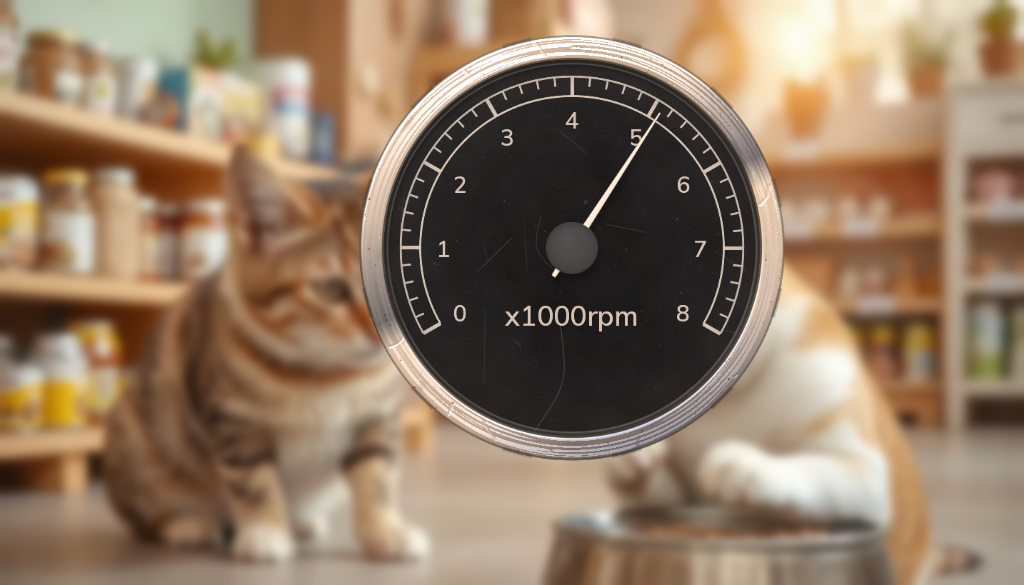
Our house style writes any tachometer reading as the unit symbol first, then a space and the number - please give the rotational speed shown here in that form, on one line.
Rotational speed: rpm 5100
